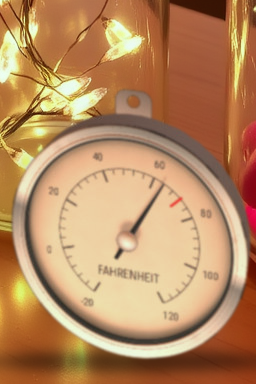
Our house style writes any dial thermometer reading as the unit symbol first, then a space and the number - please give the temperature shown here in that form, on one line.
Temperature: °F 64
